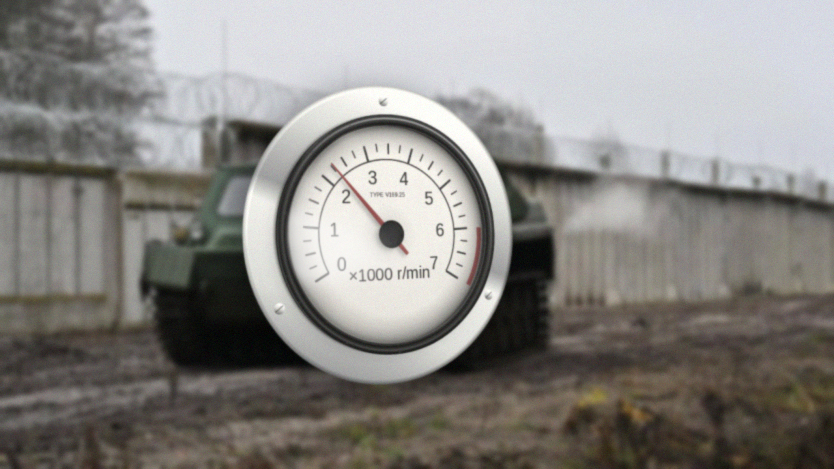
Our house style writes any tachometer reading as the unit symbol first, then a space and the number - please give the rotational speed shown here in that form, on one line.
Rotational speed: rpm 2250
